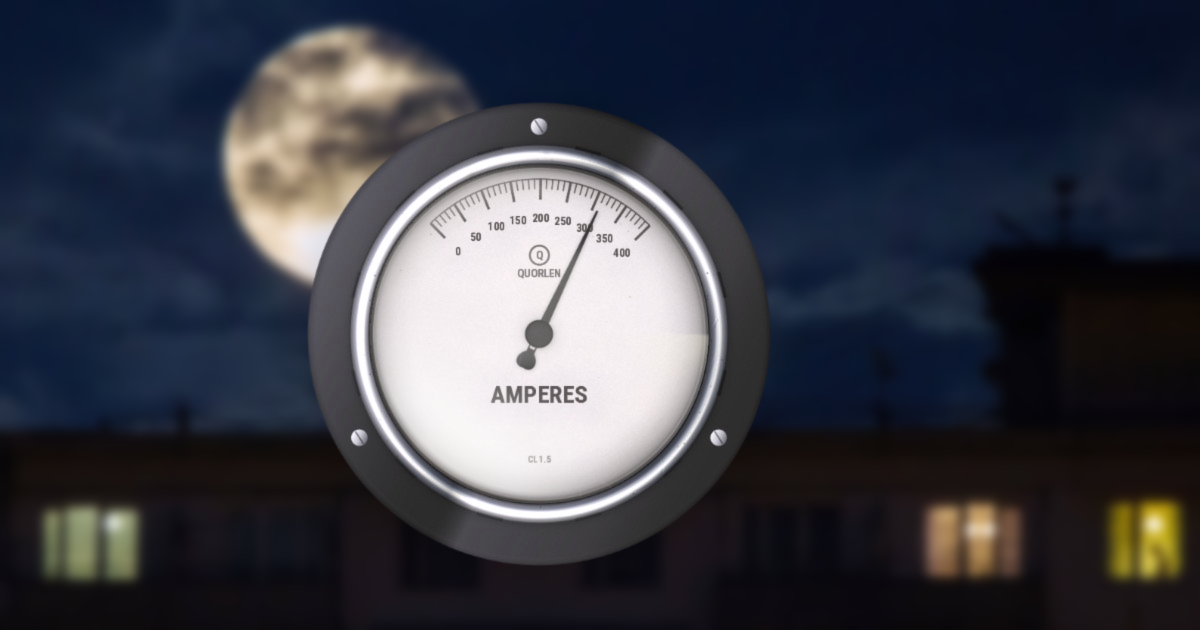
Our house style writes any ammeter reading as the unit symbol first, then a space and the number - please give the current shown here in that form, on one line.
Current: A 310
